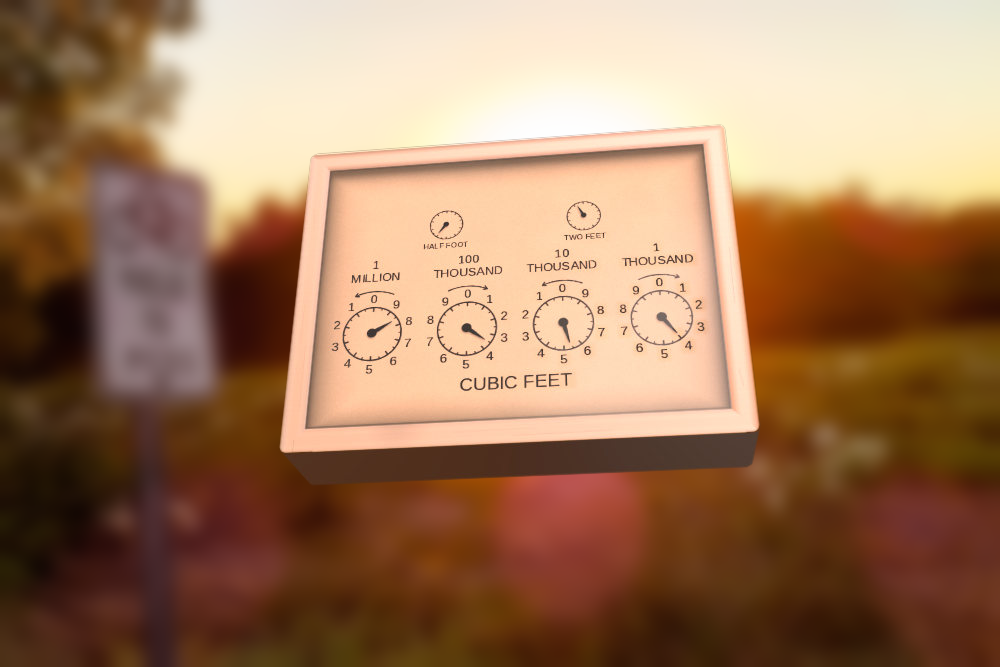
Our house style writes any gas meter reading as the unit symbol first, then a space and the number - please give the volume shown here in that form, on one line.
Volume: ft³ 835400
